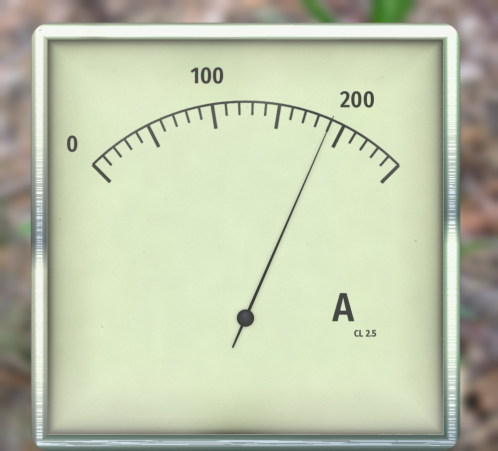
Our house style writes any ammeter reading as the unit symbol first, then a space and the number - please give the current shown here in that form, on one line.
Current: A 190
